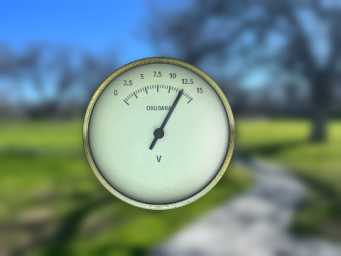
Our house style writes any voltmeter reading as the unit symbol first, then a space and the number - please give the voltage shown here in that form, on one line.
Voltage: V 12.5
